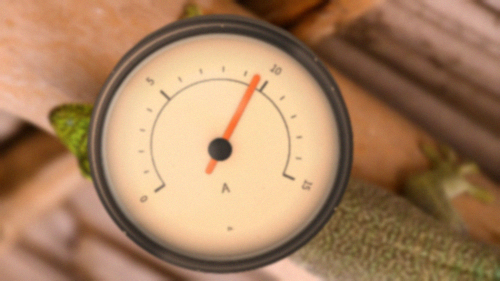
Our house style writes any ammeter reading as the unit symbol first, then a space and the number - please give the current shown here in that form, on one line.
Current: A 9.5
